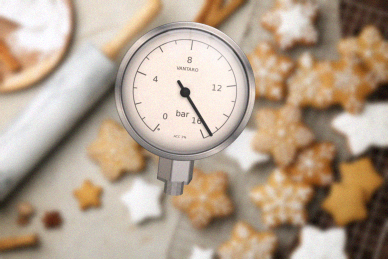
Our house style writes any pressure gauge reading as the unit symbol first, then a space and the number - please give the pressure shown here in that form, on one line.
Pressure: bar 15.5
